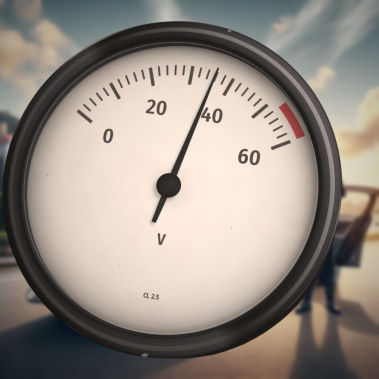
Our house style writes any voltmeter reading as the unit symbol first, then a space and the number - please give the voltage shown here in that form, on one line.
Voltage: V 36
